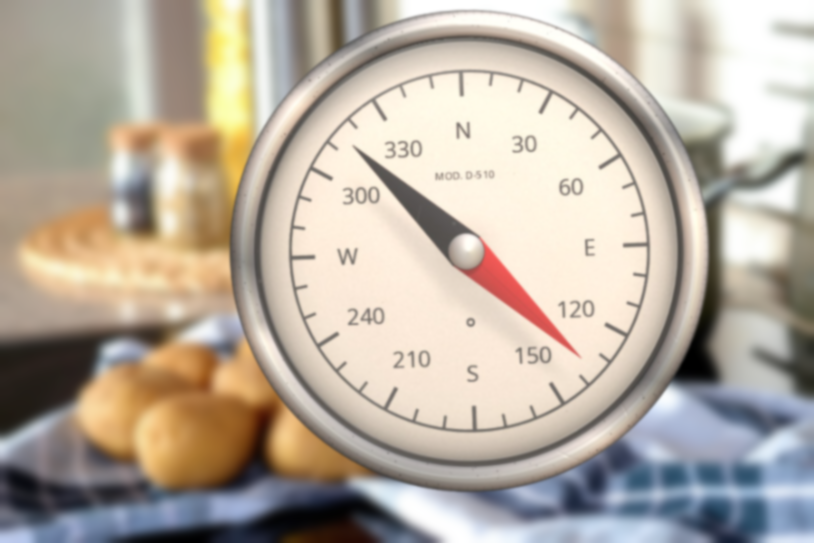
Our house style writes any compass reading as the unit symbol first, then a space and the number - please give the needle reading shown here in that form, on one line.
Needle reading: ° 135
